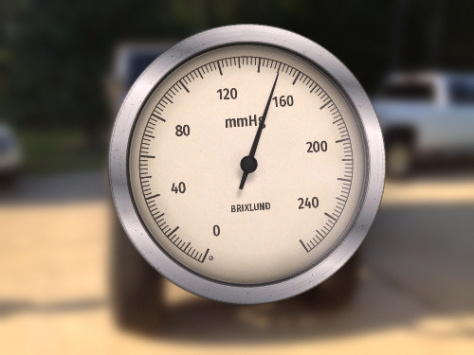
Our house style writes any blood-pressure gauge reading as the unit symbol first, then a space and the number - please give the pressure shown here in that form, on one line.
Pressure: mmHg 150
